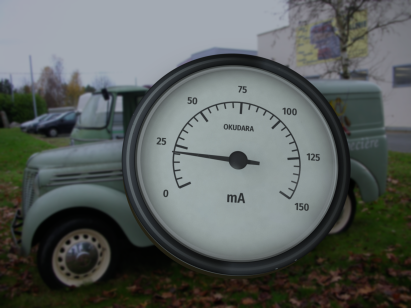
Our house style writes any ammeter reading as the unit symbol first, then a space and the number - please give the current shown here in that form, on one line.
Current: mA 20
